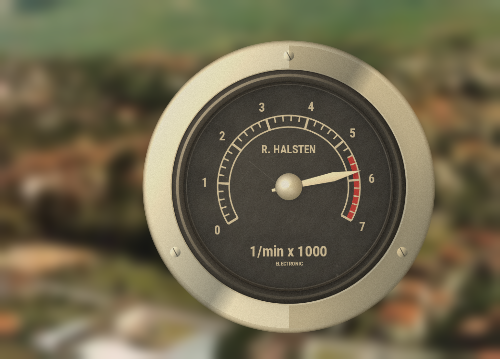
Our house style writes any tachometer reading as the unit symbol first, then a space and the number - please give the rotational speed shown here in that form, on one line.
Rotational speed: rpm 5800
